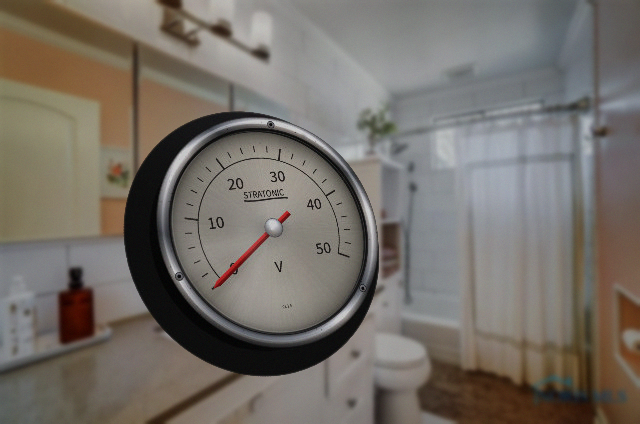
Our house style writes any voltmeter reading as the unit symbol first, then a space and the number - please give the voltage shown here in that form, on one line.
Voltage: V 0
